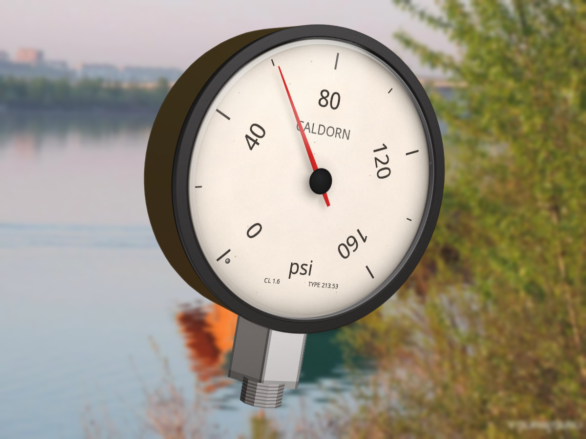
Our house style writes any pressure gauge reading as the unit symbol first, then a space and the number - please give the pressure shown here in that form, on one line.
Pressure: psi 60
